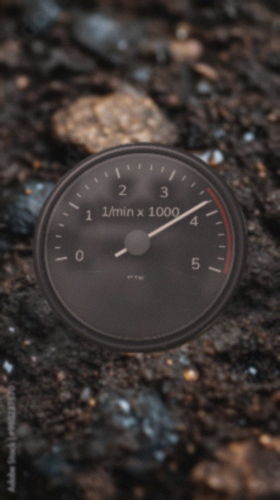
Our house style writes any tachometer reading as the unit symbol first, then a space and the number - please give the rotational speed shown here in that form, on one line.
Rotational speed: rpm 3800
